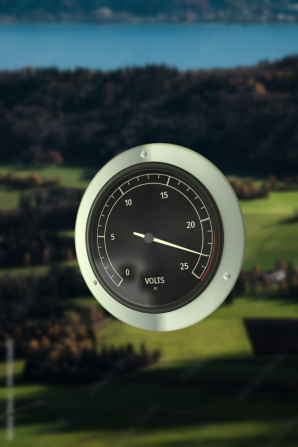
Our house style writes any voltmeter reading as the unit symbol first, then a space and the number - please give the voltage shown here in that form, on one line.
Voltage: V 23
